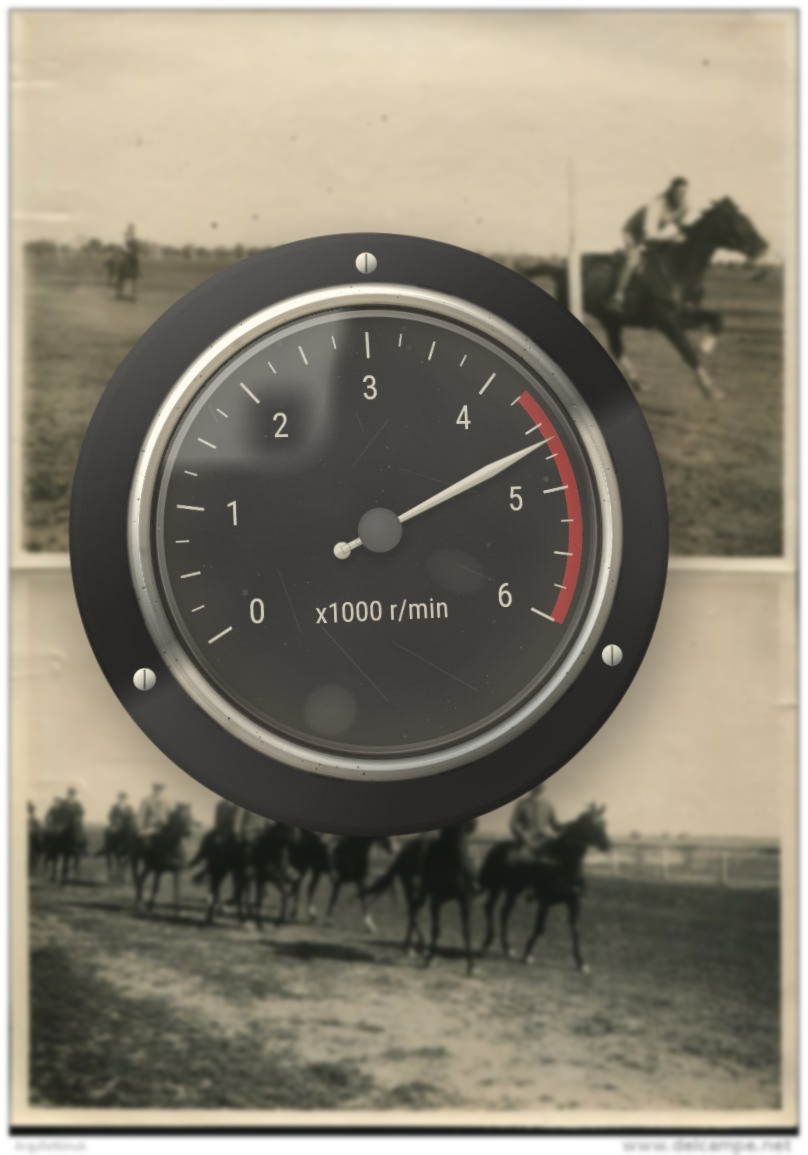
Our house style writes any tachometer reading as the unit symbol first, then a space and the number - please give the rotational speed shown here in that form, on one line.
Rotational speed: rpm 4625
